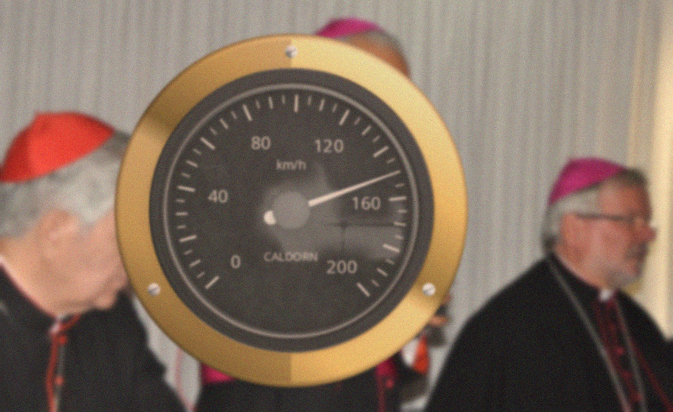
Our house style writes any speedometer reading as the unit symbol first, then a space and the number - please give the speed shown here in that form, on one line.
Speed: km/h 150
